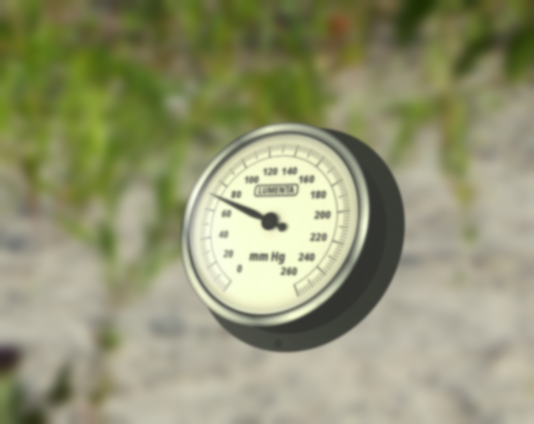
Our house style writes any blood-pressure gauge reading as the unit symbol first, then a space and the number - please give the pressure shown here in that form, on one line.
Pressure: mmHg 70
